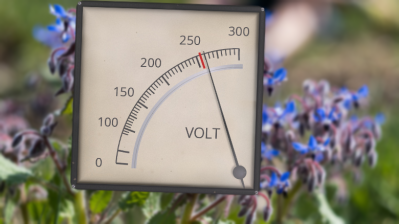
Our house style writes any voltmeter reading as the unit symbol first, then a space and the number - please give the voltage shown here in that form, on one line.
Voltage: V 260
